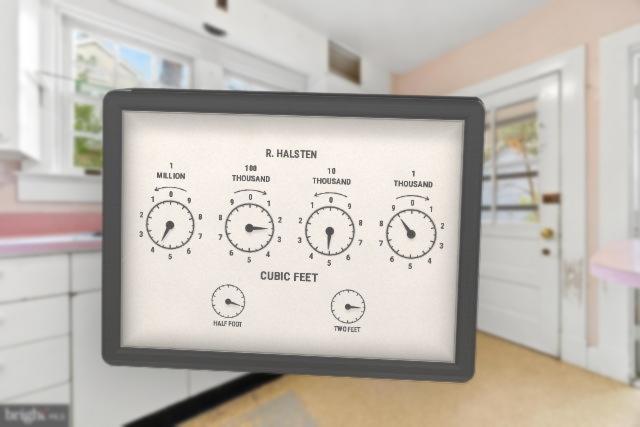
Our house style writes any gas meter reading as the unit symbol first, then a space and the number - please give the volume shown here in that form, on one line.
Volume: ft³ 424900
